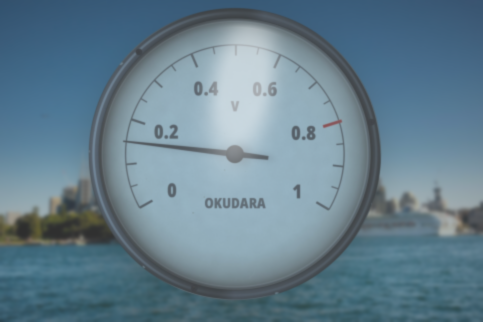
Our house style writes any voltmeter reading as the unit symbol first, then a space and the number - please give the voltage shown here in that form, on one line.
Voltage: V 0.15
